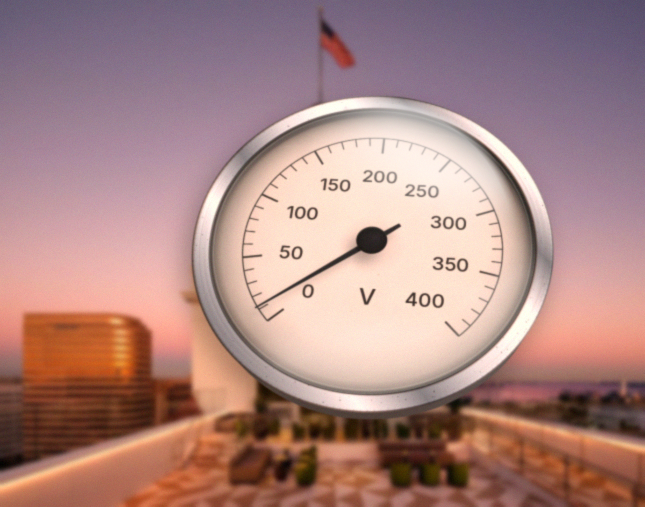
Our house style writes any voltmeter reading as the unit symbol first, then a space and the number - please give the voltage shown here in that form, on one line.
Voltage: V 10
